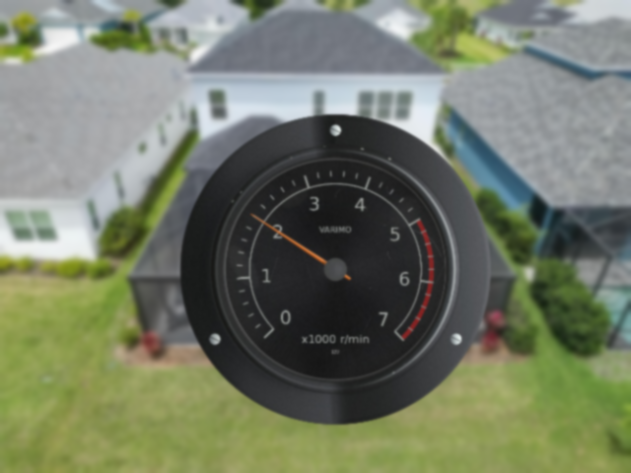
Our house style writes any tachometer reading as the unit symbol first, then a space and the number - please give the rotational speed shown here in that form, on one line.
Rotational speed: rpm 2000
